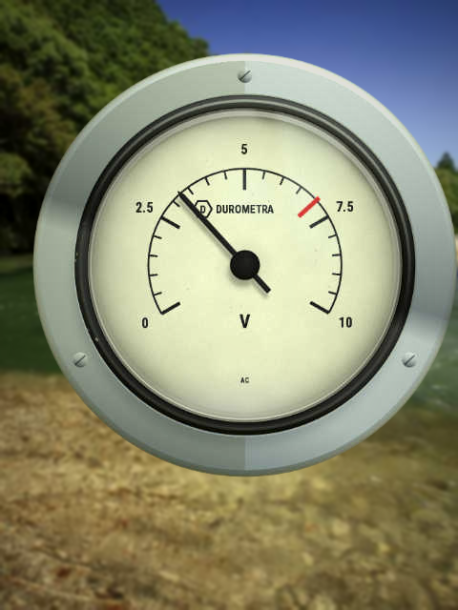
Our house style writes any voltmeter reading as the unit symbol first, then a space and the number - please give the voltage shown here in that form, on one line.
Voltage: V 3.25
